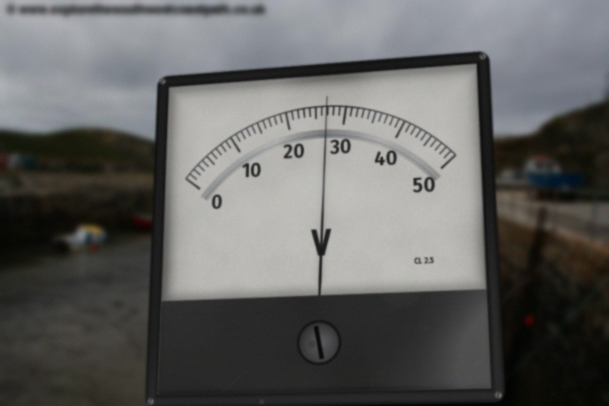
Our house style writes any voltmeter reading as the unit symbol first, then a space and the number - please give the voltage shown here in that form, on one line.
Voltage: V 27
